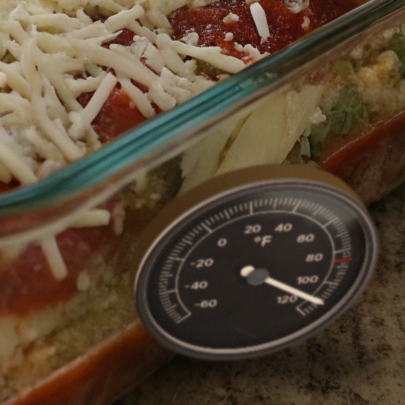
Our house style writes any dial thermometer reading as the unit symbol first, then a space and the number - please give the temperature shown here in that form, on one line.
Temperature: °F 110
